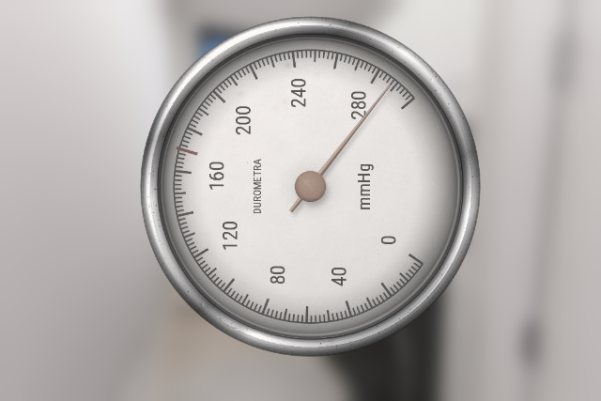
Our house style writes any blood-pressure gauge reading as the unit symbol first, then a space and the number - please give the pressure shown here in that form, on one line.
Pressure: mmHg 288
